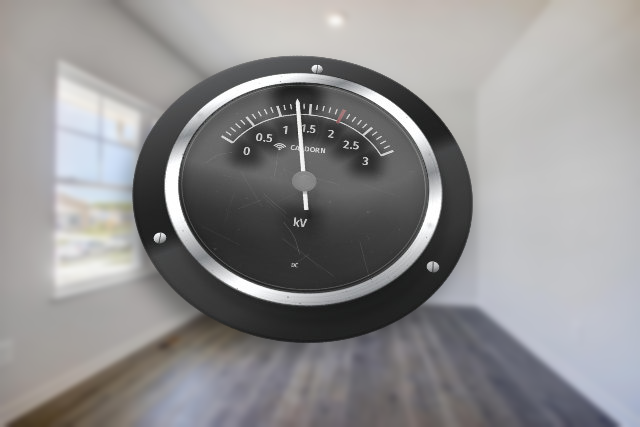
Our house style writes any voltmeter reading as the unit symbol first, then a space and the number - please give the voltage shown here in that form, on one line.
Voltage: kV 1.3
